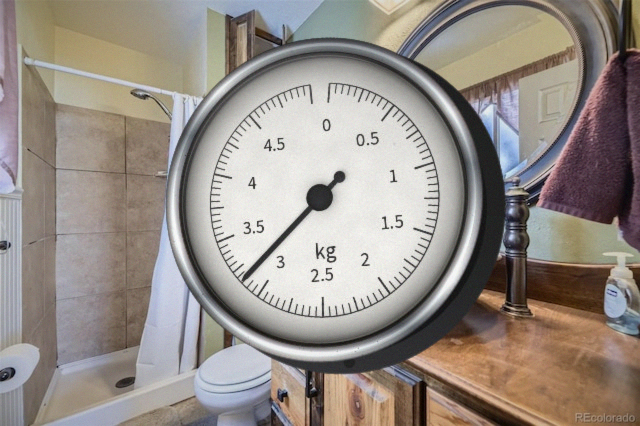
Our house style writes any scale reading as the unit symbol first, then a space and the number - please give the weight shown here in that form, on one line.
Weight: kg 3.15
